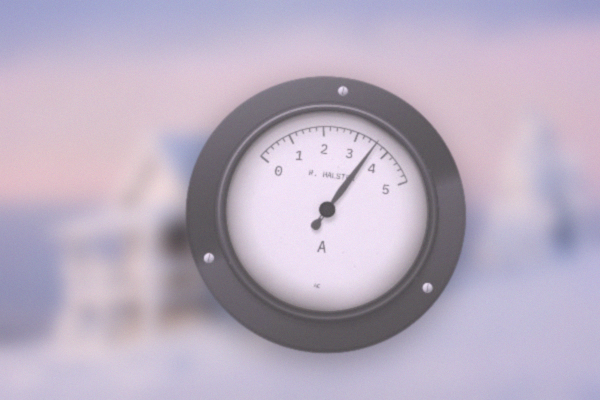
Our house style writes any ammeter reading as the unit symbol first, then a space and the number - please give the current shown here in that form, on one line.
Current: A 3.6
